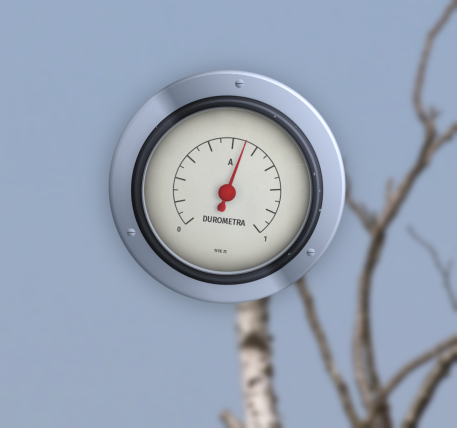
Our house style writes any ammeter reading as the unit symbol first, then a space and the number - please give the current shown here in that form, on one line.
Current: A 0.55
